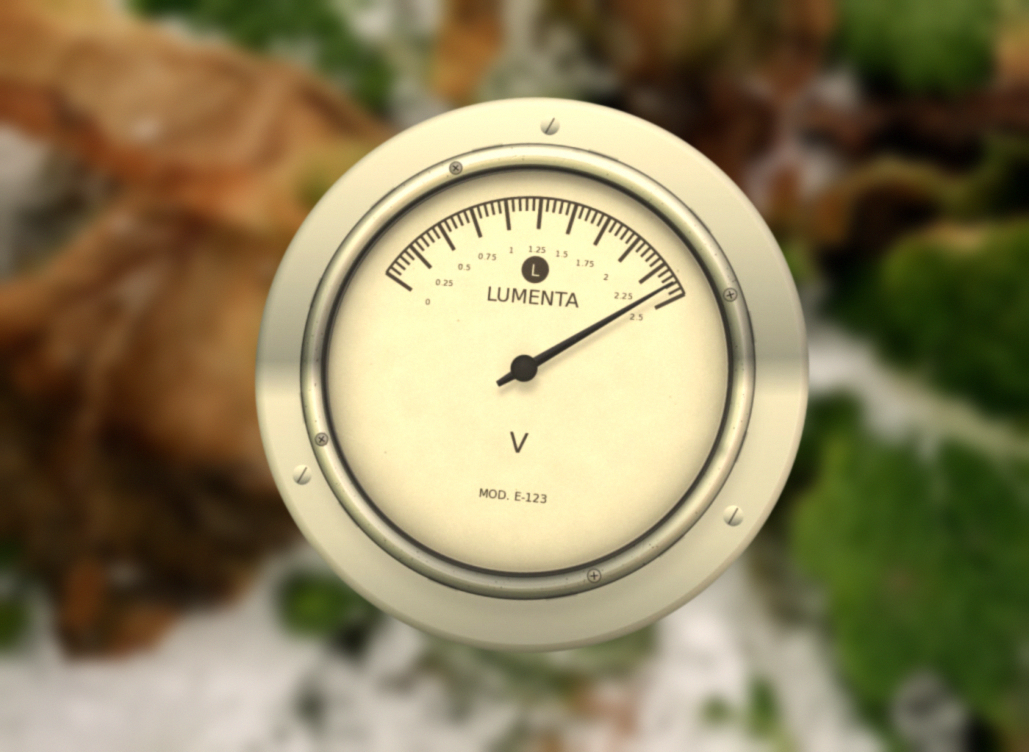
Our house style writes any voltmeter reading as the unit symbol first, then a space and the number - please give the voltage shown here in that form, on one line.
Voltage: V 2.4
